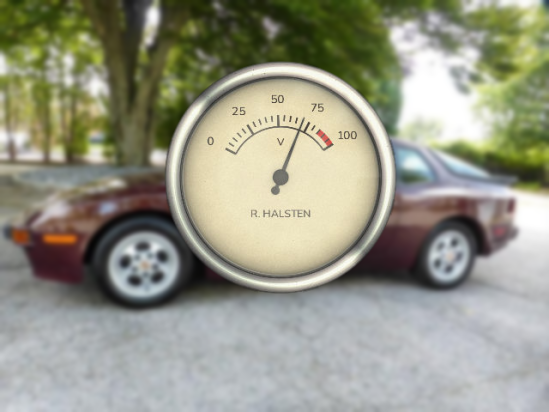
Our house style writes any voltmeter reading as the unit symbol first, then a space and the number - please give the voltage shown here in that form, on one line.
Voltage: V 70
